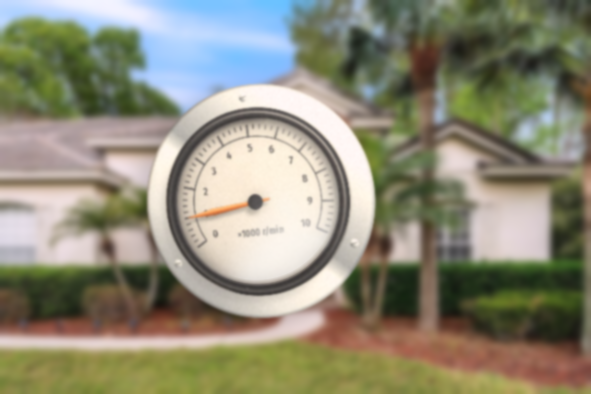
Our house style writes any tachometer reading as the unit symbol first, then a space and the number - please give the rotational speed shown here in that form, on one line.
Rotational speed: rpm 1000
